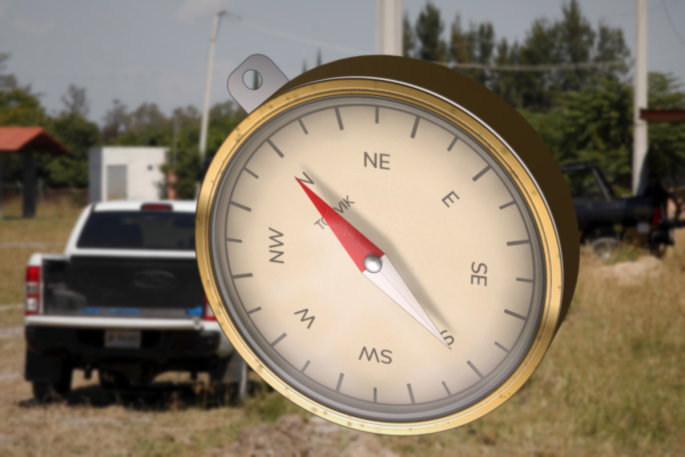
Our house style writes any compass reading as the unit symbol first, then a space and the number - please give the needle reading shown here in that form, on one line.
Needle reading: ° 0
